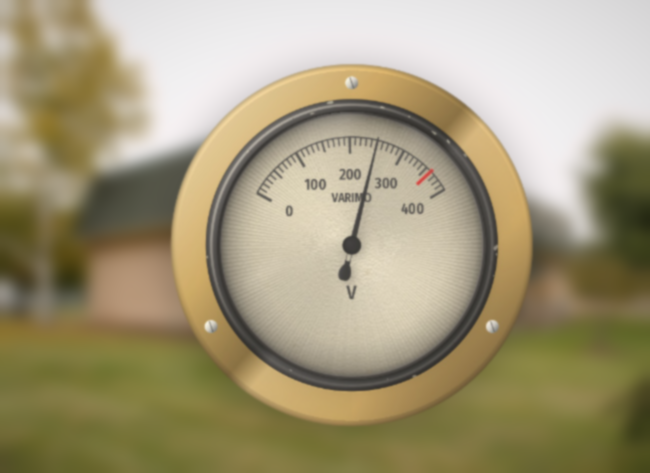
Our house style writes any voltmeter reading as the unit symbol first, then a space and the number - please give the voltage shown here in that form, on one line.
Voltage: V 250
